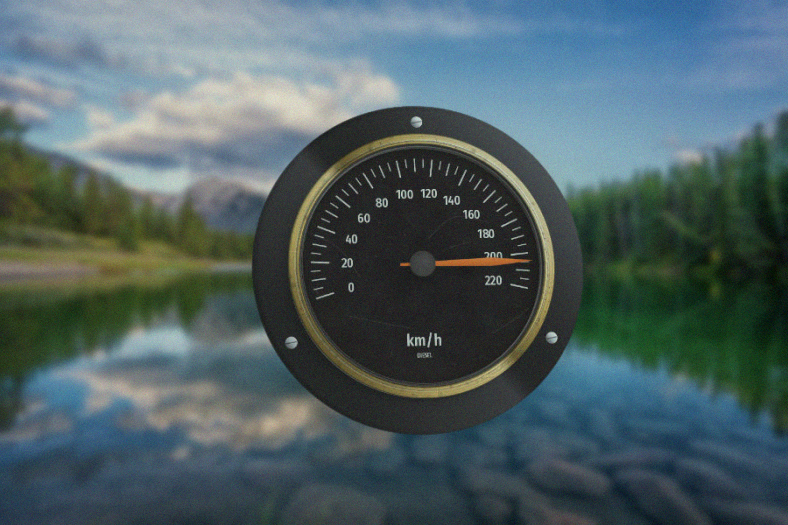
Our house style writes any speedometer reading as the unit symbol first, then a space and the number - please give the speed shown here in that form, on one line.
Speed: km/h 205
